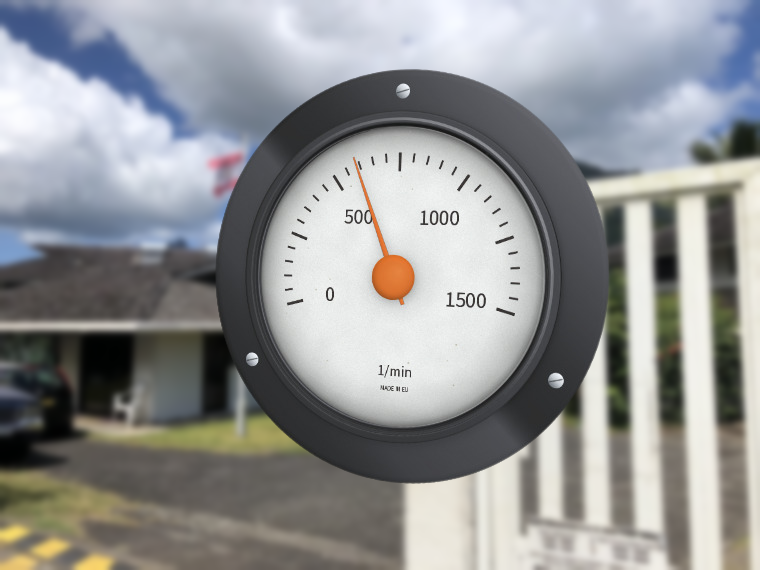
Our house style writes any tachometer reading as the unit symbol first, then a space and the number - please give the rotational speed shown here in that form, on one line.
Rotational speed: rpm 600
